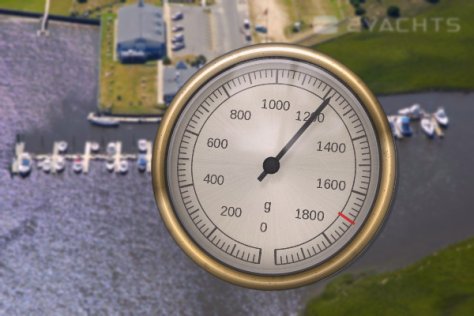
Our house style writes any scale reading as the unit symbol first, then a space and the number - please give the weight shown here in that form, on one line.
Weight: g 1220
